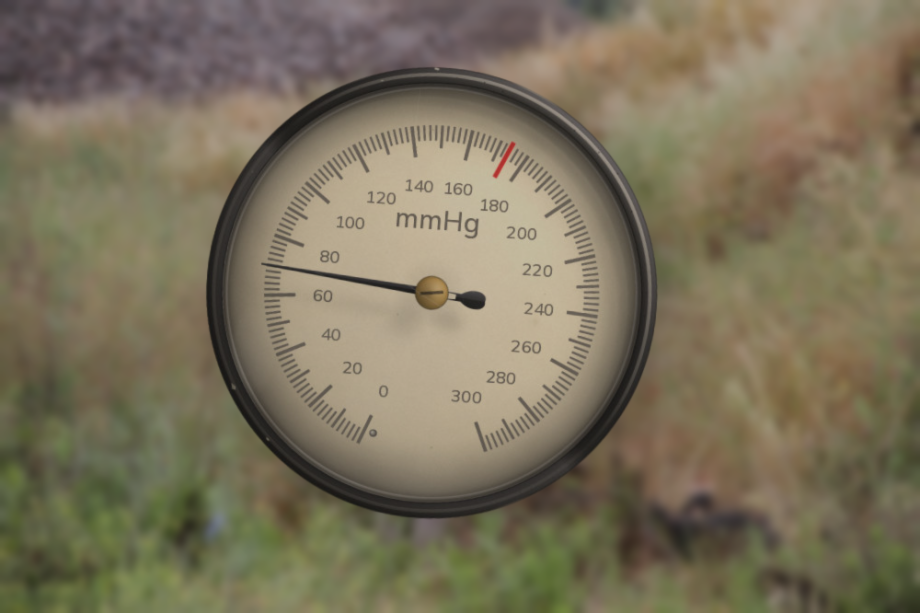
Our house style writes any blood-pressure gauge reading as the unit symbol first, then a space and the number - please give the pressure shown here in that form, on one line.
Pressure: mmHg 70
